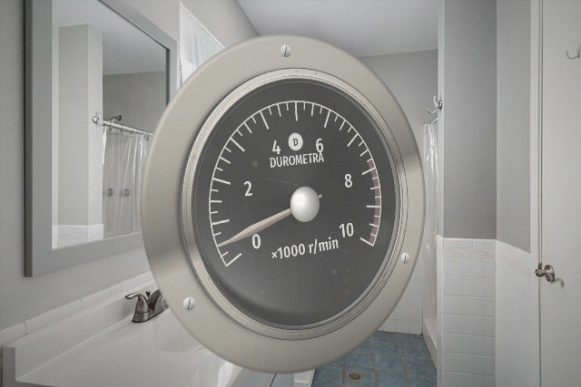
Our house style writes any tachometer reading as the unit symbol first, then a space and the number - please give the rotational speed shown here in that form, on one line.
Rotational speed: rpm 500
